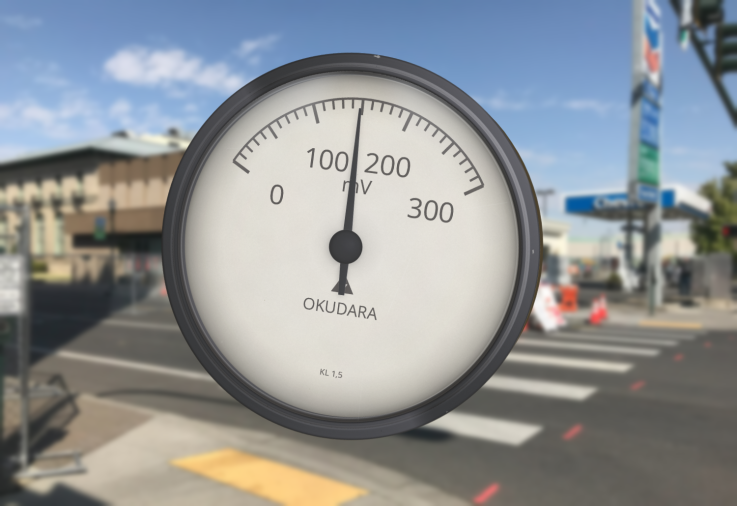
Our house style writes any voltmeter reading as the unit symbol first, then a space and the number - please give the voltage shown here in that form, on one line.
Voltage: mV 150
